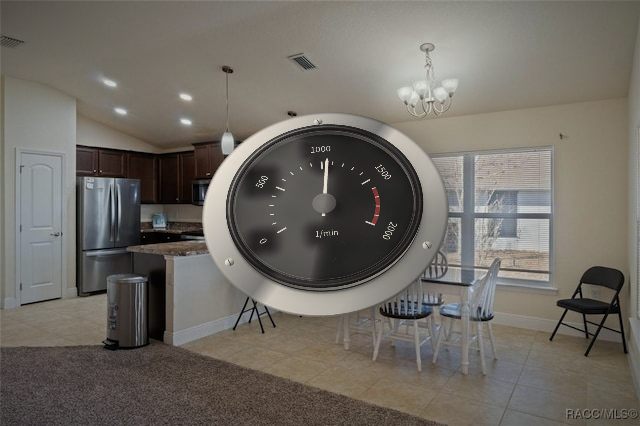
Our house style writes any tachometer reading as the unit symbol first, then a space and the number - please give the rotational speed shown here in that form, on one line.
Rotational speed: rpm 1050
